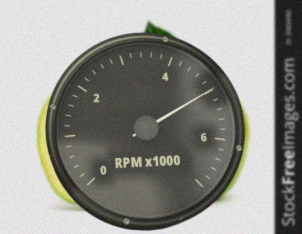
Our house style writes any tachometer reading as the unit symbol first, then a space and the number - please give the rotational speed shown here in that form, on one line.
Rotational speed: rpm 5000
